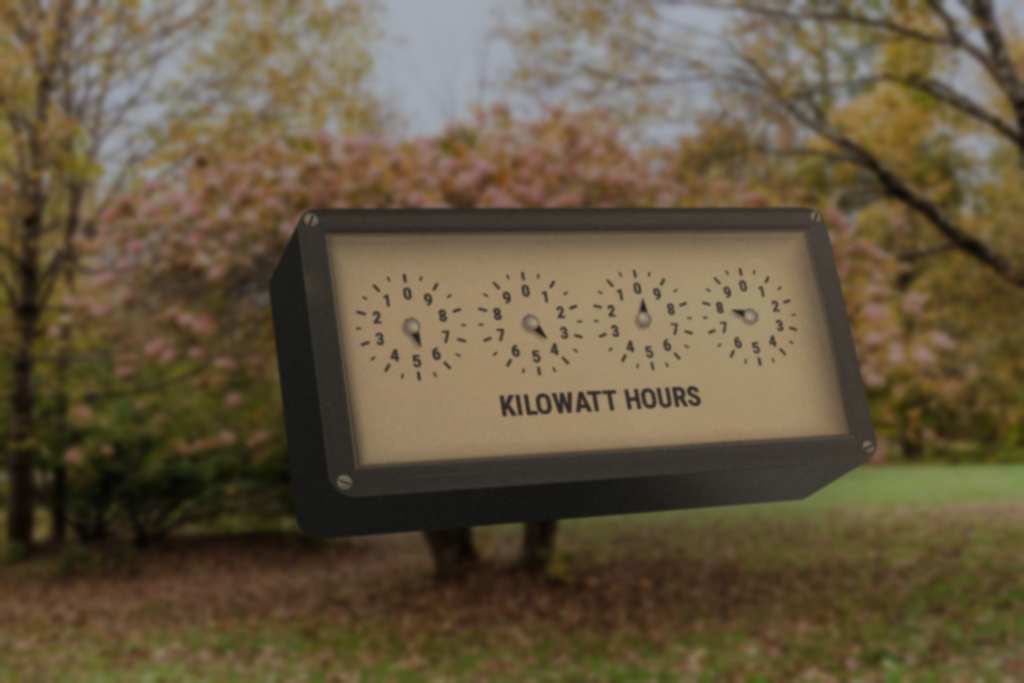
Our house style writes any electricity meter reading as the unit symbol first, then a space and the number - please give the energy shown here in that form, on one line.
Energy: kWh 5398
